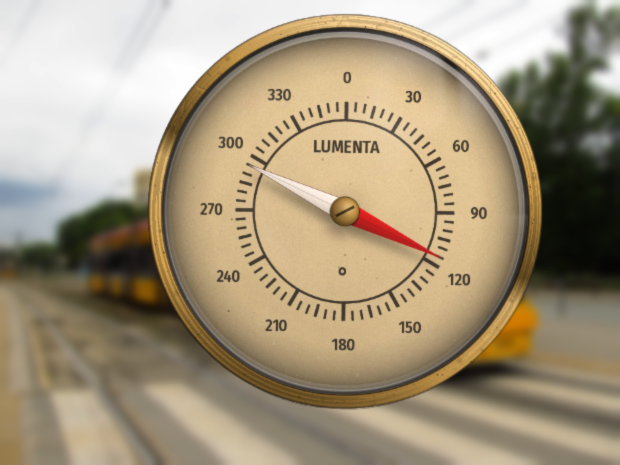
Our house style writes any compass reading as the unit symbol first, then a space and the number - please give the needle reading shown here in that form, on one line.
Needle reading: ° 115
